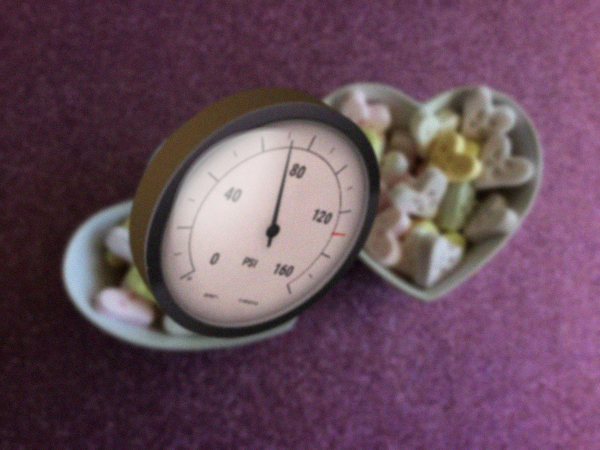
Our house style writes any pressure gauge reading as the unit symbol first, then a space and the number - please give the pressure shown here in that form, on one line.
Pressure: psi 70
